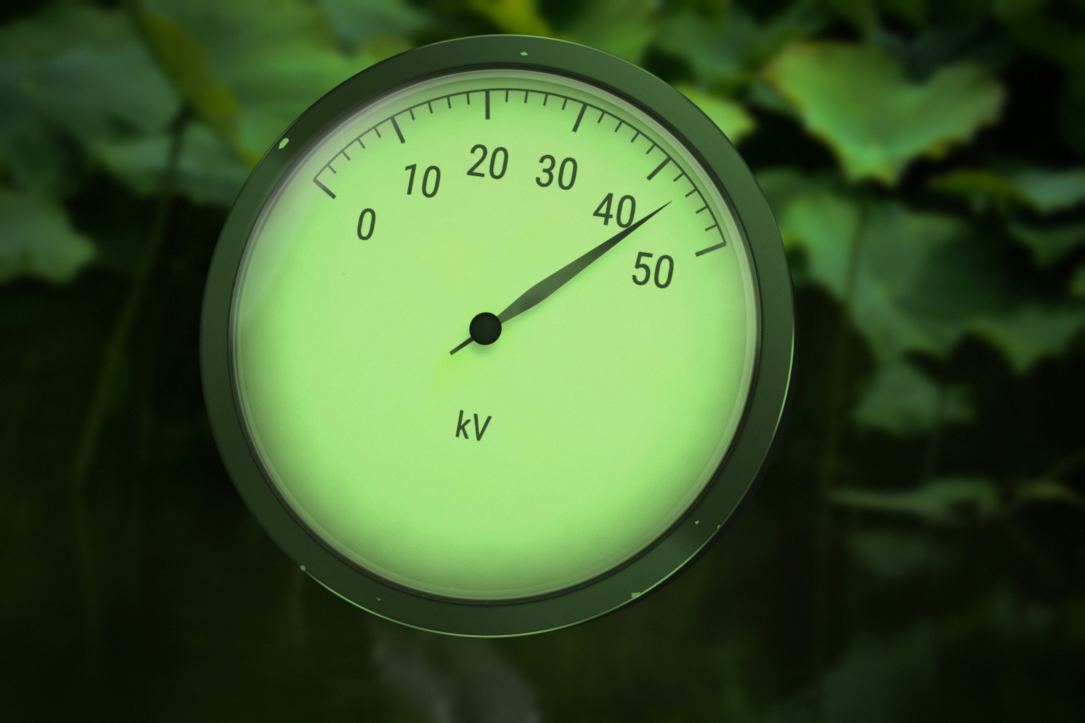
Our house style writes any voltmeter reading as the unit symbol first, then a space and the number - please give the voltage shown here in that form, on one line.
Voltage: kV 44
